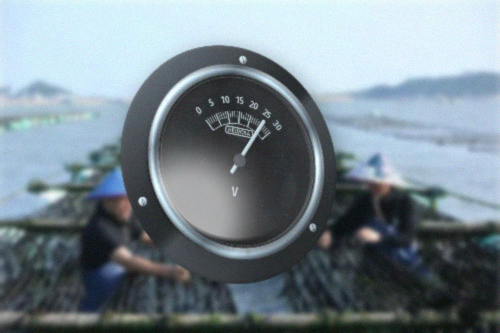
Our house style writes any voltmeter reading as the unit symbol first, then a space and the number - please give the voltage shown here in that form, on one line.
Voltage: V 25
